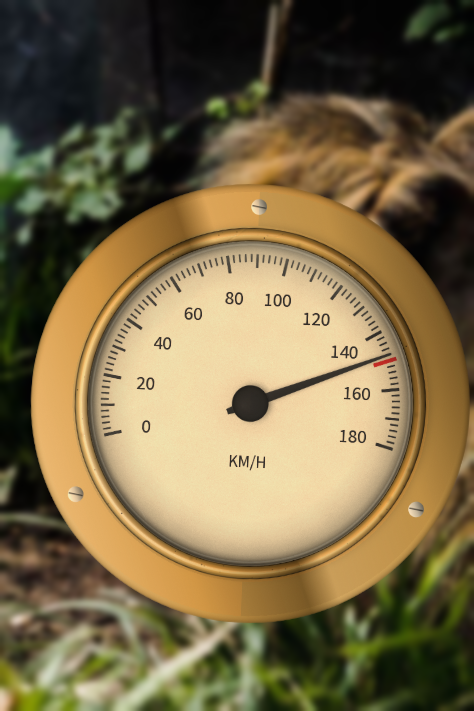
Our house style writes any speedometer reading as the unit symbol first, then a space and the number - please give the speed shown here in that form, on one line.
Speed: km/h 148
